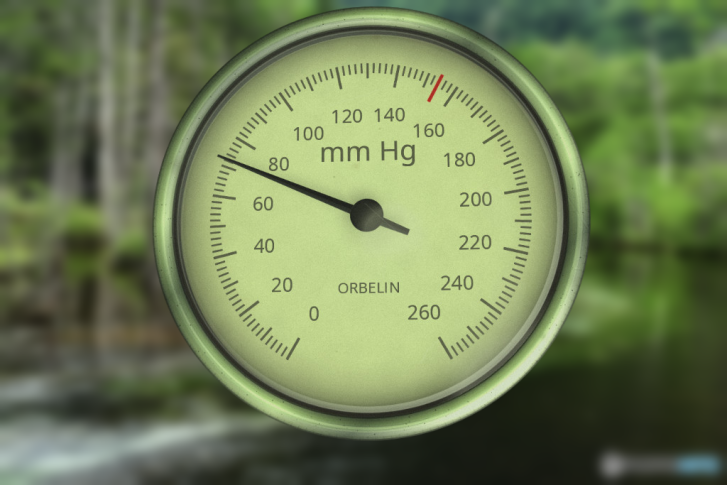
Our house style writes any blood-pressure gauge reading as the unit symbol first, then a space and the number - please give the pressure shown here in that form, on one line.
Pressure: mmHg 72
